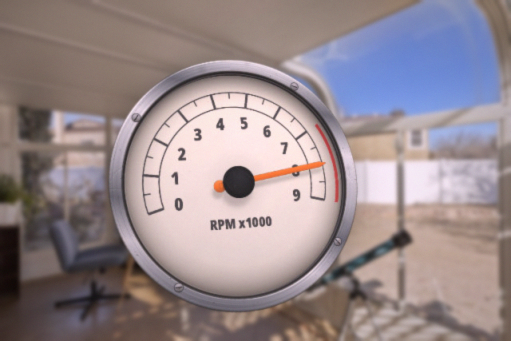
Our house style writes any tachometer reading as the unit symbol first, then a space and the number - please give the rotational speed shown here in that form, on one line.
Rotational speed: rpm 8000
